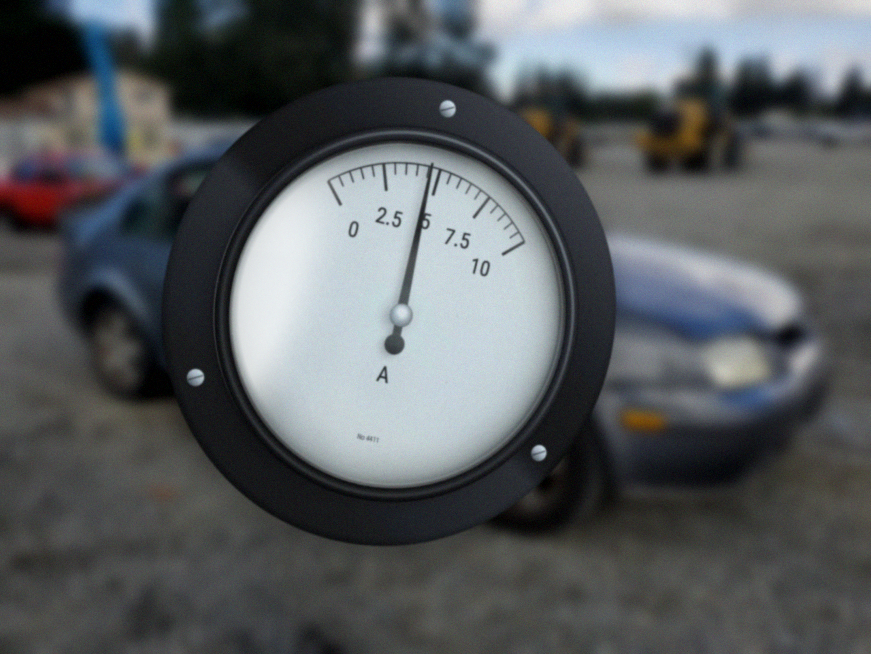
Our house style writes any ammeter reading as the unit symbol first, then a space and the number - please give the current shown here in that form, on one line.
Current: A 4.5
